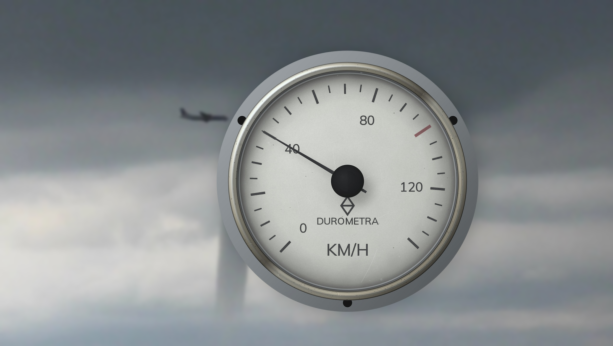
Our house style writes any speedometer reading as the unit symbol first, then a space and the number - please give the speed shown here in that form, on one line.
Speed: km/h 40
